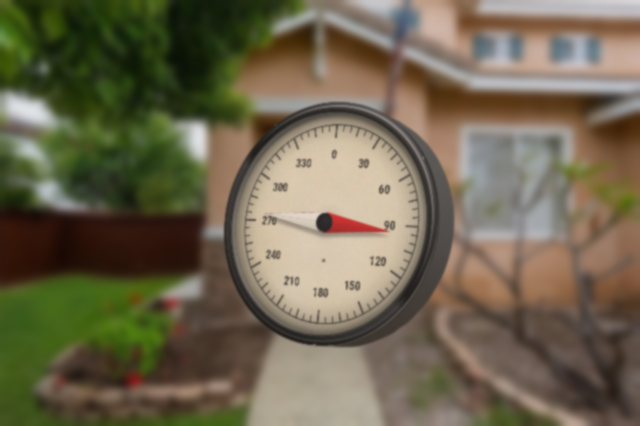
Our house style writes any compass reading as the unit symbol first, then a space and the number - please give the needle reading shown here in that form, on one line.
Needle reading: ° 95
